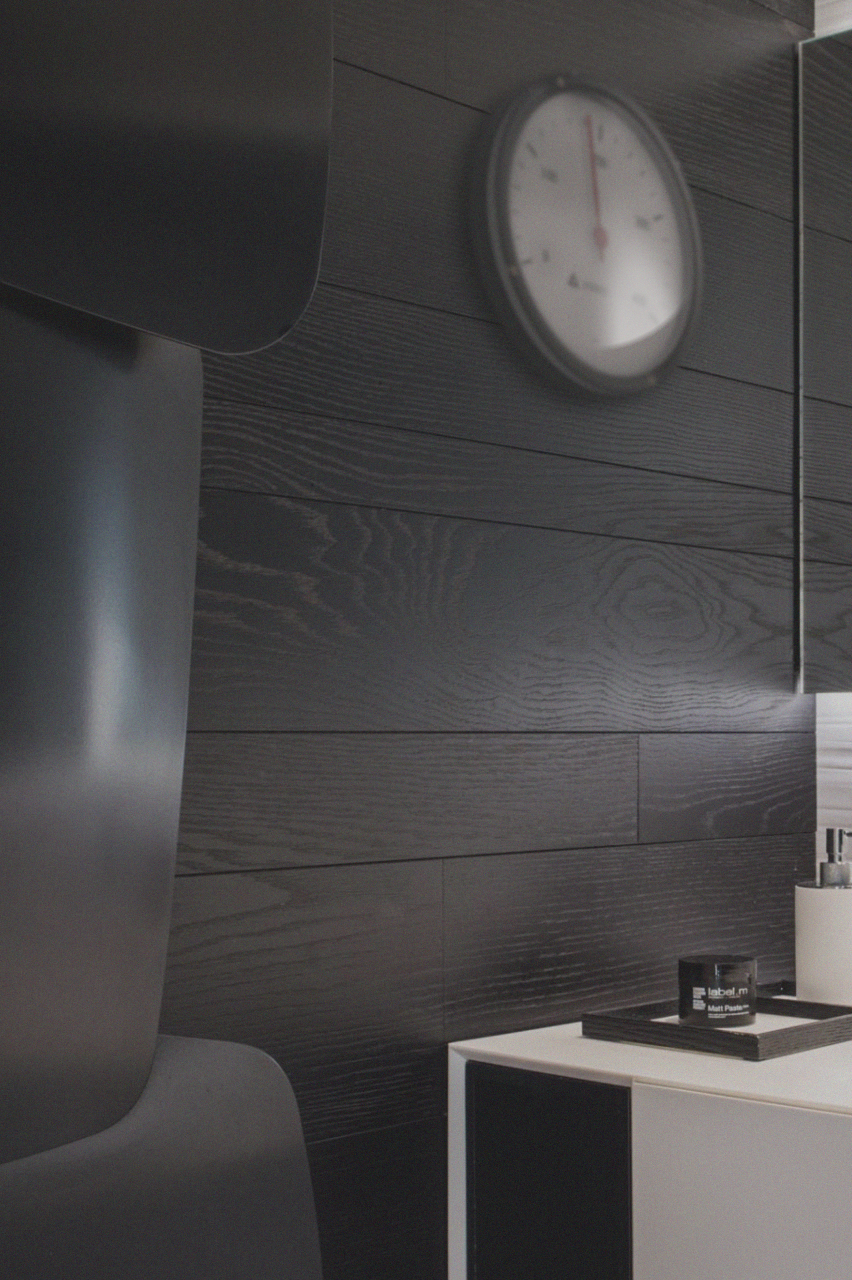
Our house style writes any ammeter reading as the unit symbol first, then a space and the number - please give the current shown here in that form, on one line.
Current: A 180
